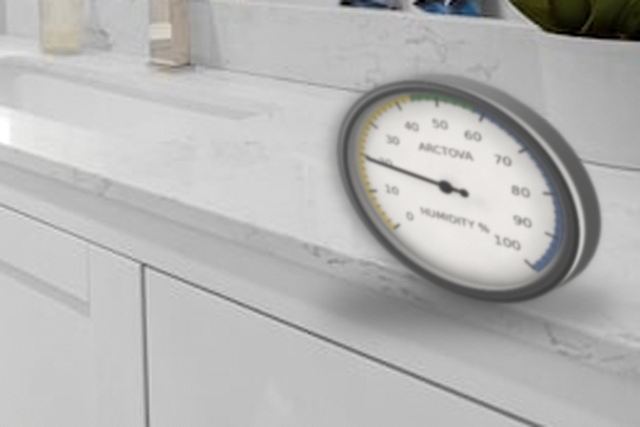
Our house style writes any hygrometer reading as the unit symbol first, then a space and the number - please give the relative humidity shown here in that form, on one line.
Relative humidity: % 20
